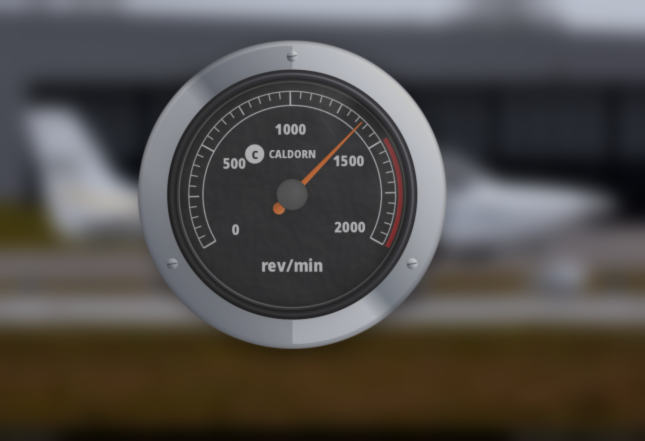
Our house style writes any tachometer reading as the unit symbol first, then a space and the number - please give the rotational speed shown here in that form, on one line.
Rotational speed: rpm 1375
